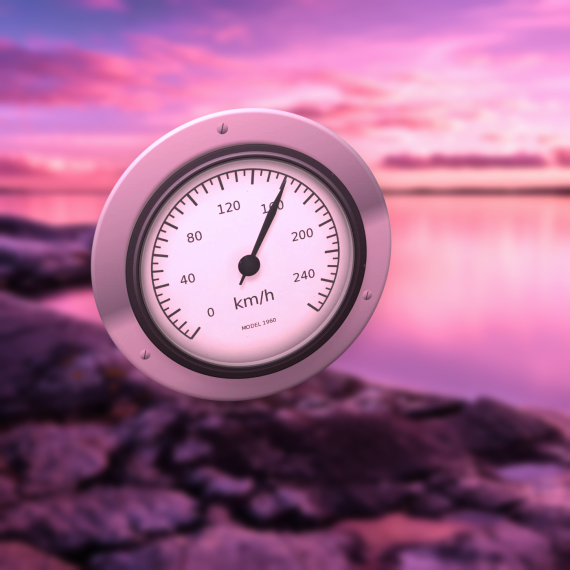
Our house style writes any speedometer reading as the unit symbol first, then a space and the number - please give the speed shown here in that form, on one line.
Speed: km/h 160
